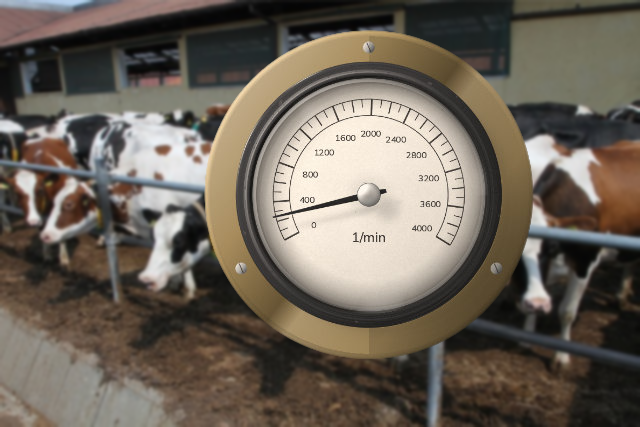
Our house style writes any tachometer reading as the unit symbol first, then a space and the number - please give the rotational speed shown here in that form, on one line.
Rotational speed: rpm 250
